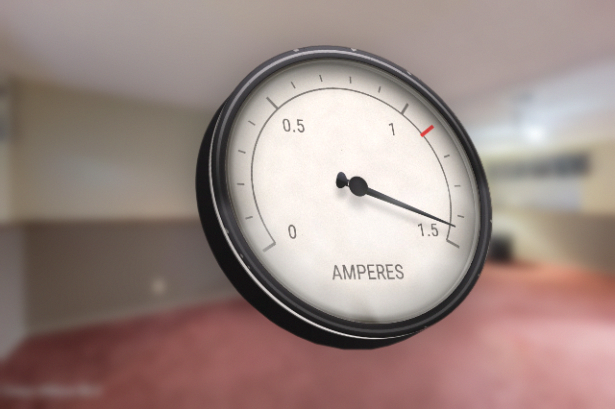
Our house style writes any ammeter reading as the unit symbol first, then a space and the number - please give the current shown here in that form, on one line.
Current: A 1.45
